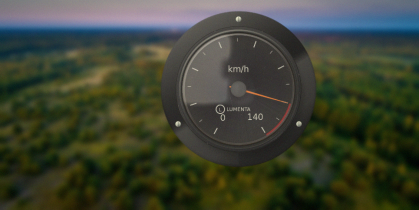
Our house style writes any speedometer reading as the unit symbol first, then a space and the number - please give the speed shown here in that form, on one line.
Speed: km/h 120
